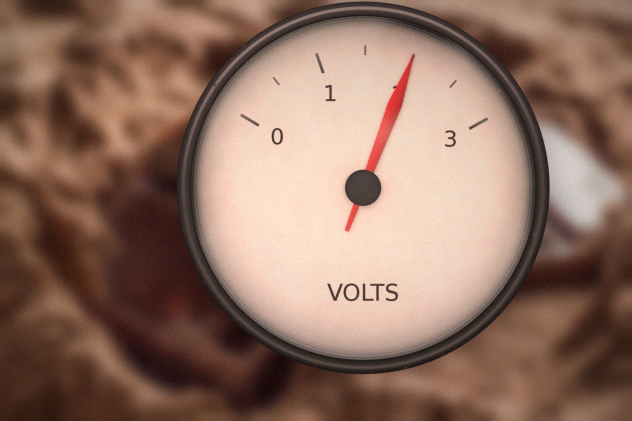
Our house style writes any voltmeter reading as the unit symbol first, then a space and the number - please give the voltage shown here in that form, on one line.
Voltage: V 2
